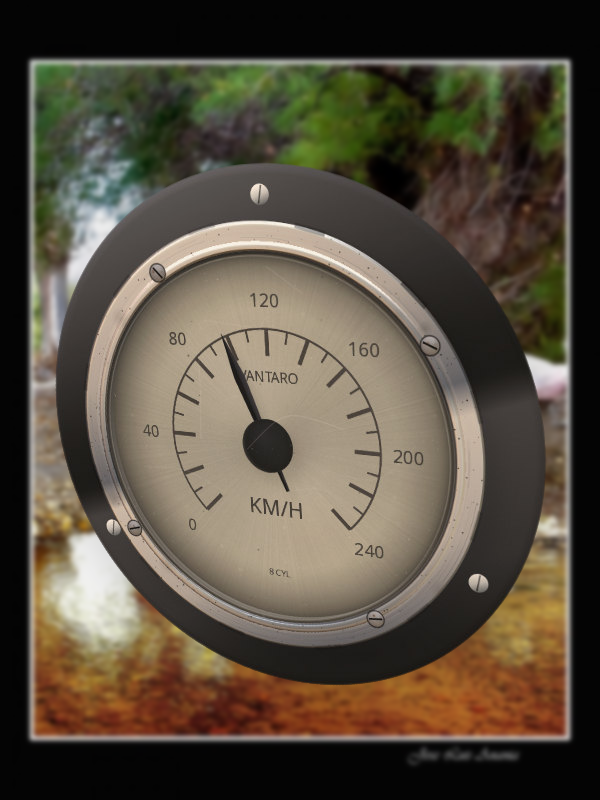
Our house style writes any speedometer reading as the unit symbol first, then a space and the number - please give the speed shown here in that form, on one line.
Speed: km/h 100
